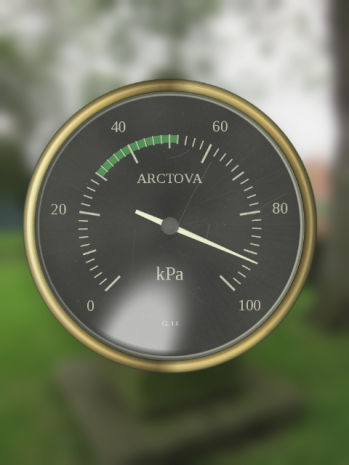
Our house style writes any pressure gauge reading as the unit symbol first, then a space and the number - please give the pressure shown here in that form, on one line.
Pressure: kPa 92
